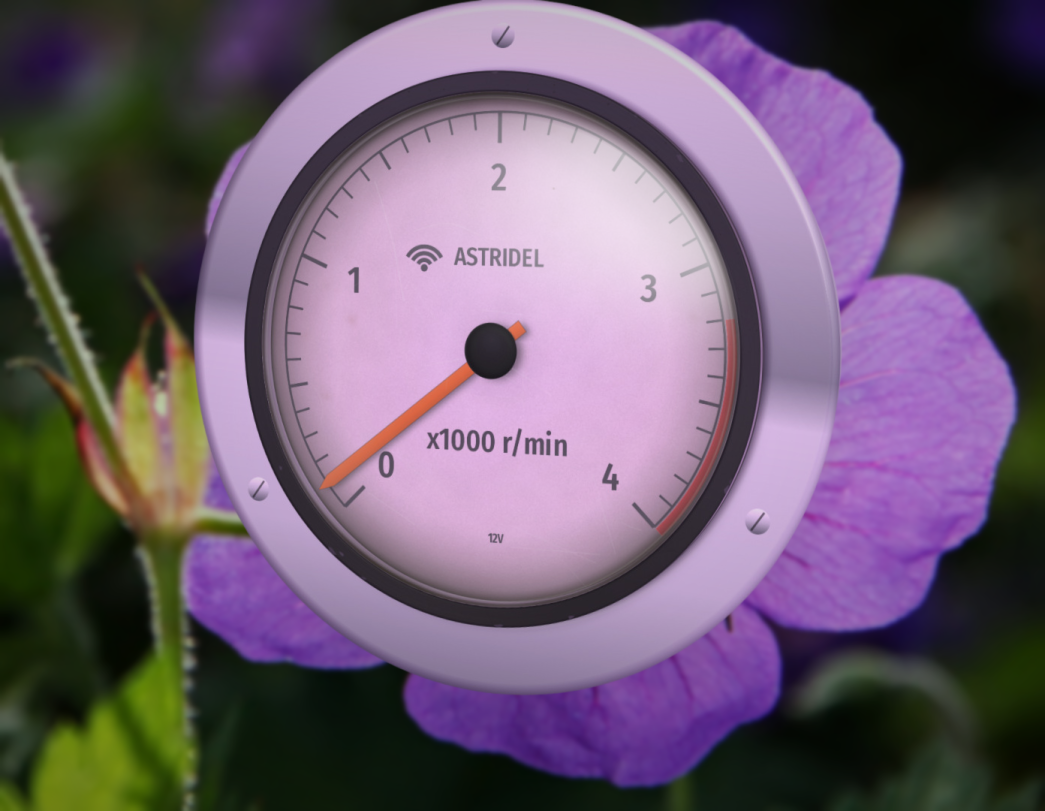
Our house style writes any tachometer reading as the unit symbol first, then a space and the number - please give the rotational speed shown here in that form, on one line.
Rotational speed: rpm 100
